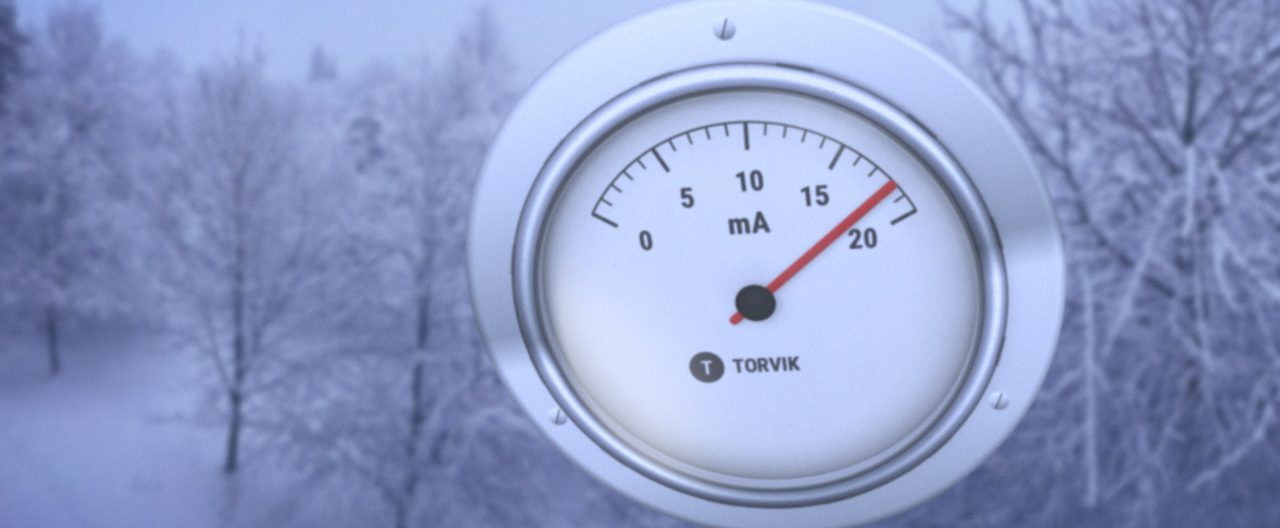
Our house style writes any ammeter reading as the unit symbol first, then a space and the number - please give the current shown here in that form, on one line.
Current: mA 18
